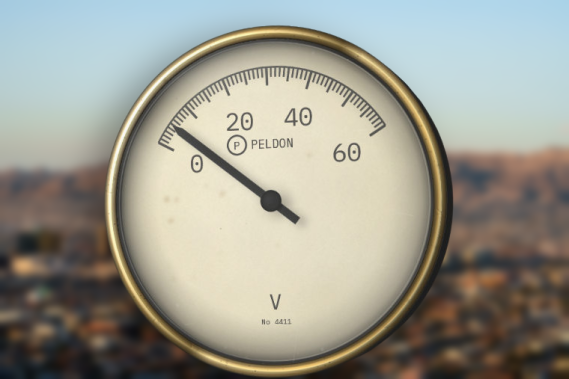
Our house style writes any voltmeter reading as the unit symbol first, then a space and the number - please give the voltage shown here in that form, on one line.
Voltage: V 5
